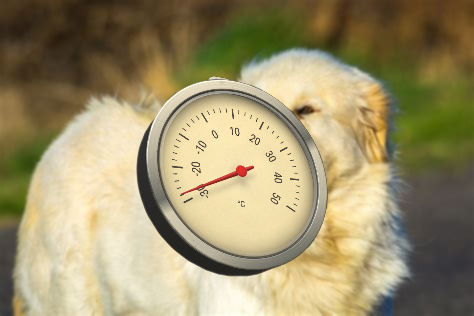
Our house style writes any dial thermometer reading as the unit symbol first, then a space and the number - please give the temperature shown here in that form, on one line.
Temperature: °C -28
